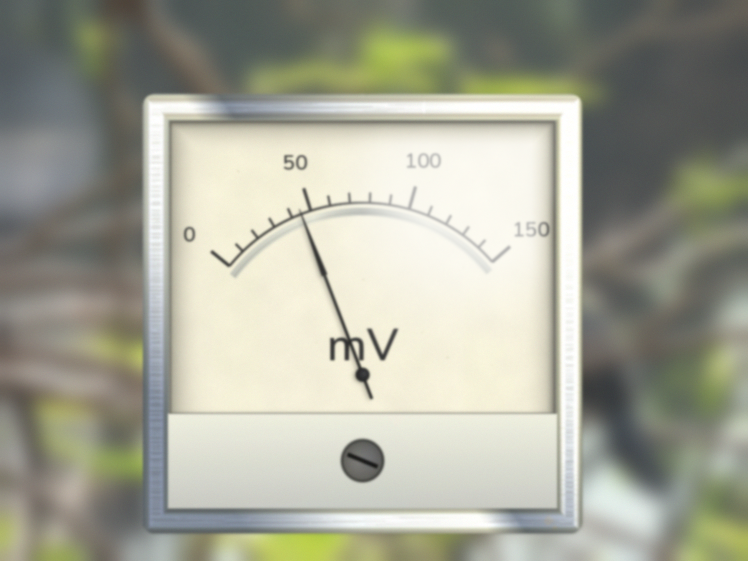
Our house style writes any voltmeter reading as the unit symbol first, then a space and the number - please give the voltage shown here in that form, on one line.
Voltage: mV 45
